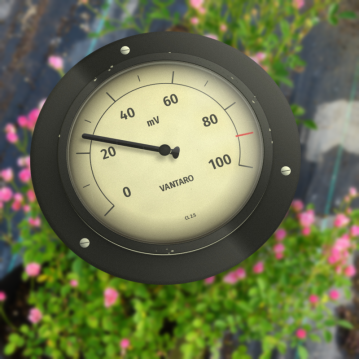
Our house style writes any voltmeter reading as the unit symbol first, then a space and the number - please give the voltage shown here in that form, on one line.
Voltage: mV 25
